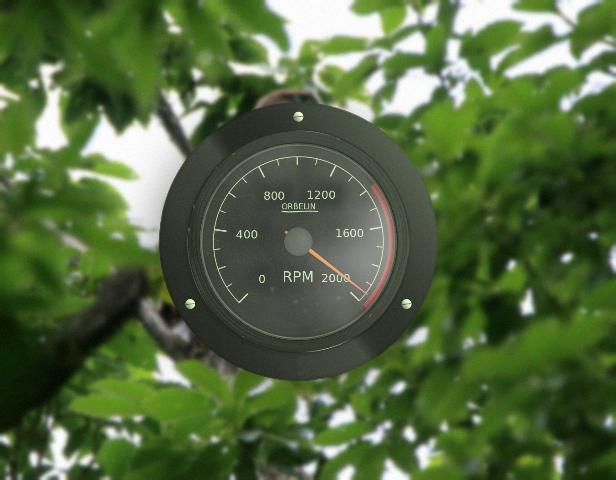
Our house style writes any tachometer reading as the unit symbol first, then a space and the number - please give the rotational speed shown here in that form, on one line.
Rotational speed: rpm 1950
